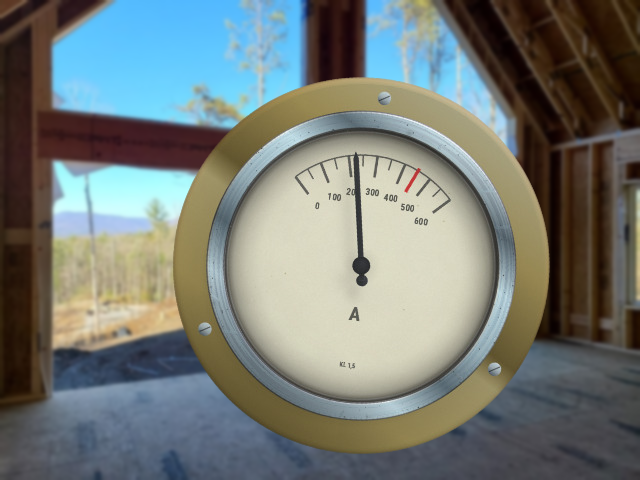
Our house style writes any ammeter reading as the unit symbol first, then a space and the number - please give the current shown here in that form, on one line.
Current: A 225
